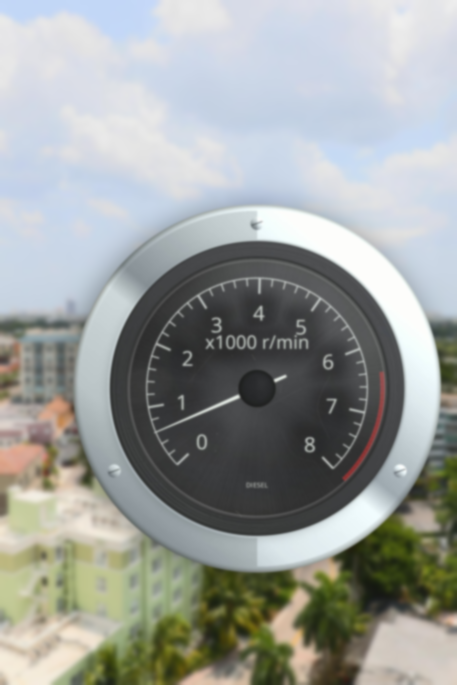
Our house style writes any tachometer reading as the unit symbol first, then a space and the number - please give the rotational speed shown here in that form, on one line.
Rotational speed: rpm 600
